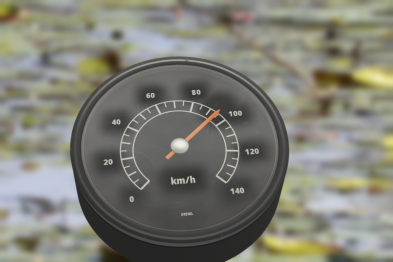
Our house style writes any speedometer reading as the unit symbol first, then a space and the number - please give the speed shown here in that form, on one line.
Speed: km/h 95
